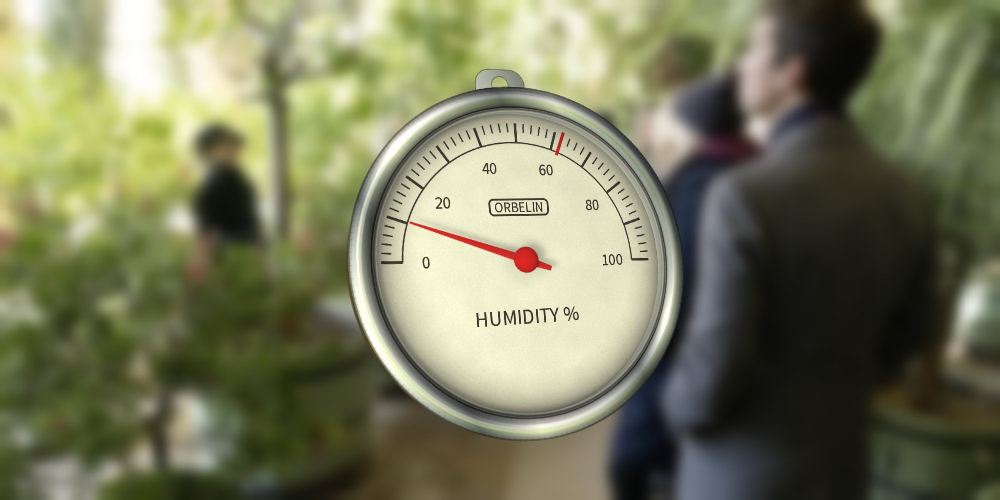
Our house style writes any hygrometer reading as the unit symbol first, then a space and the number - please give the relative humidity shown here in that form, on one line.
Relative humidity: % 10
